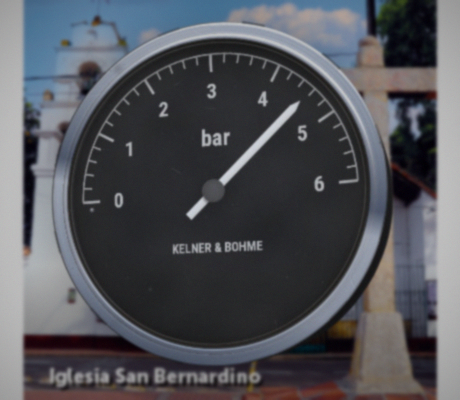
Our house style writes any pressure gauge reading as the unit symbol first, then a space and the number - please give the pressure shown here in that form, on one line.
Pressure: bar 4.6
